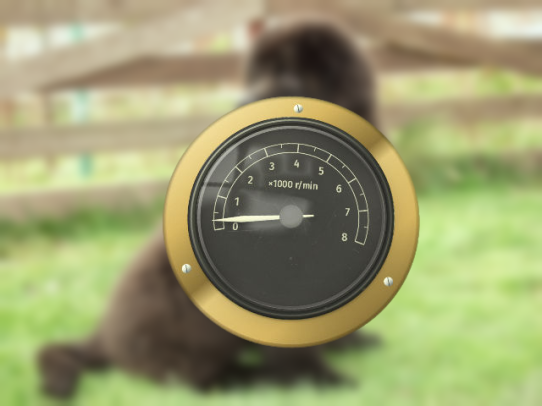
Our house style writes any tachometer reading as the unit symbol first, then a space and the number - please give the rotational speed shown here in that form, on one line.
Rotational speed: rpm 250
